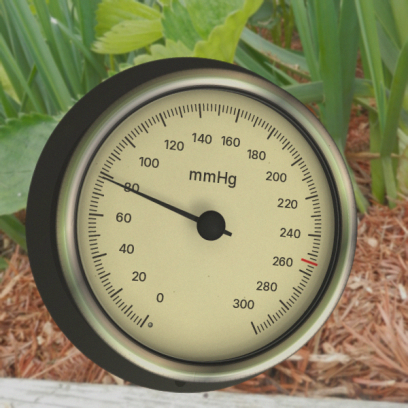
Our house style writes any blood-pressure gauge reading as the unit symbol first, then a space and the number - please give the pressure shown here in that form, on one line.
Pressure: mmHg 78
